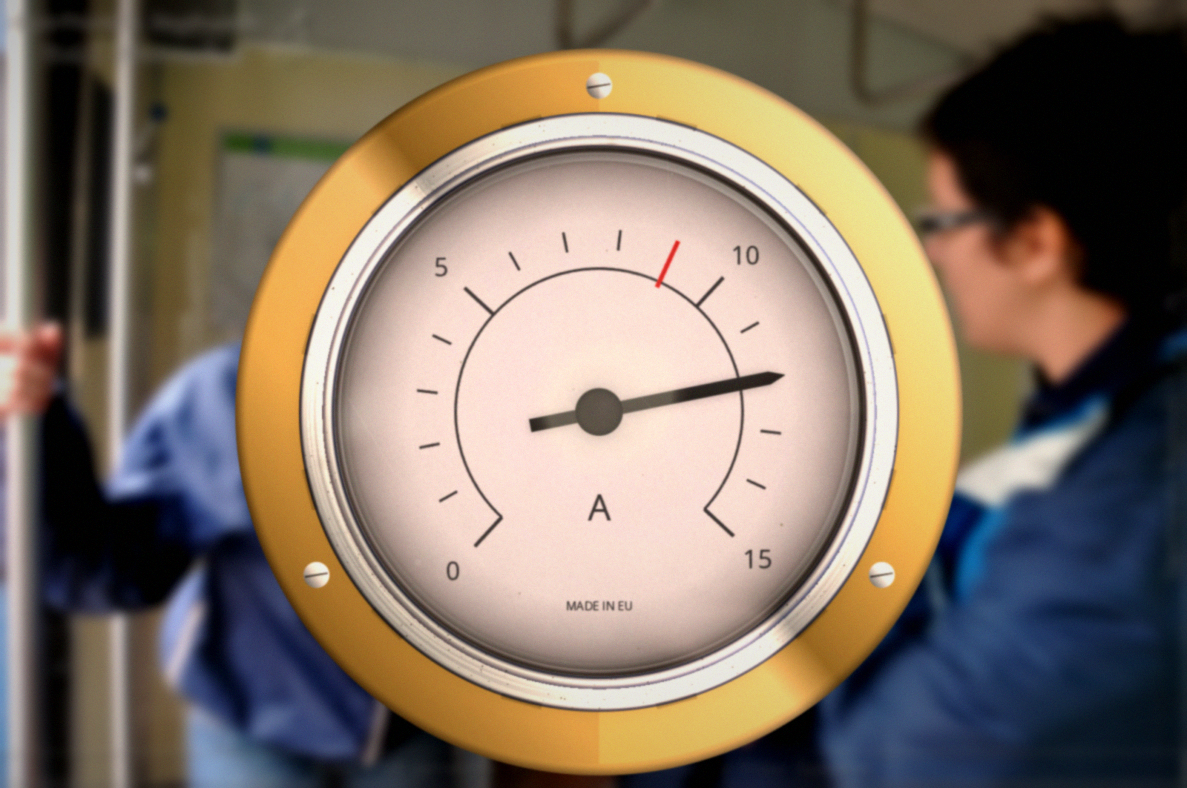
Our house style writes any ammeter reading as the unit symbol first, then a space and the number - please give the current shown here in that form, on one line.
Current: A 12
